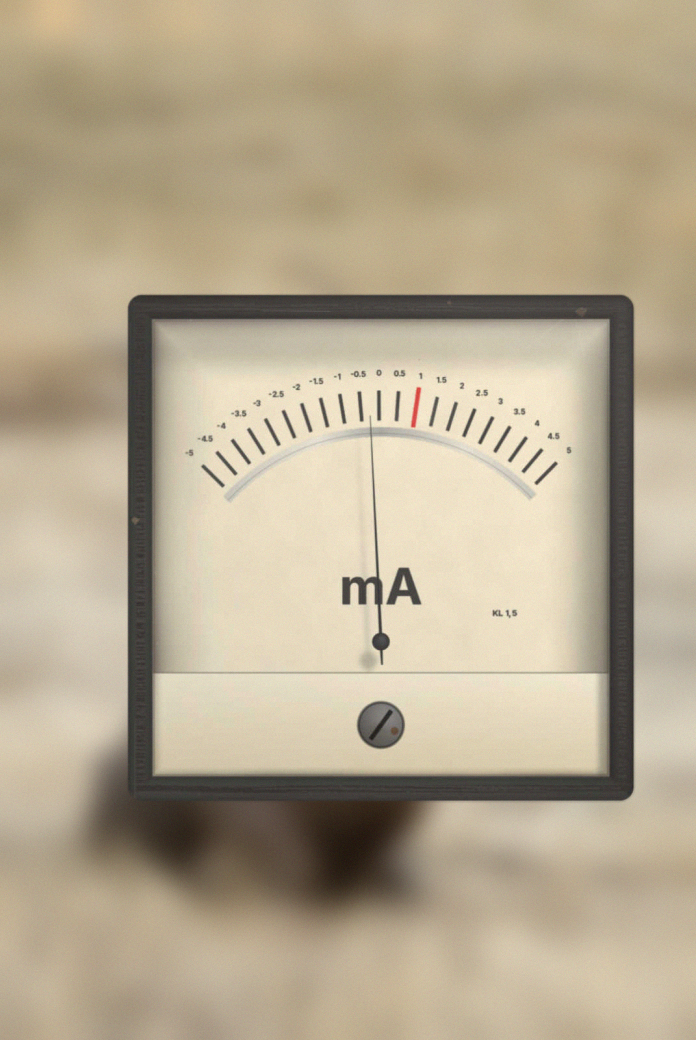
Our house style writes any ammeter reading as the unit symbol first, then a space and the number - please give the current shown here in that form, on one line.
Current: mA -0.25
